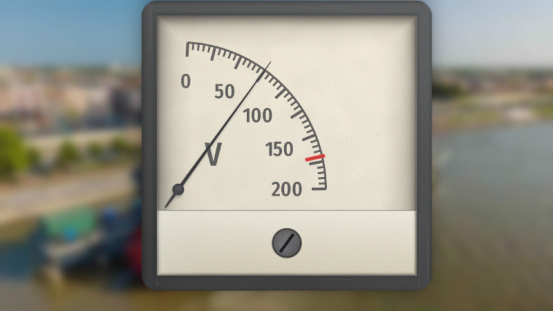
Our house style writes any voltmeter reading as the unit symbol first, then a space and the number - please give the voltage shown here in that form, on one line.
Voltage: V 75
